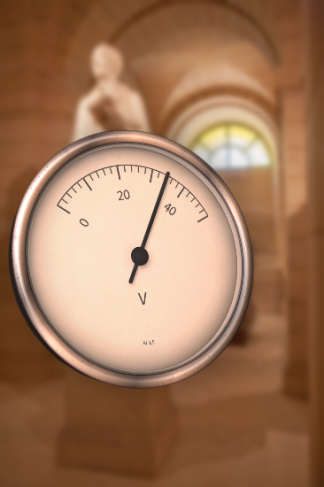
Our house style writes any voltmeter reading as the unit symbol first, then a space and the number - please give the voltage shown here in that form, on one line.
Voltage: V 34
